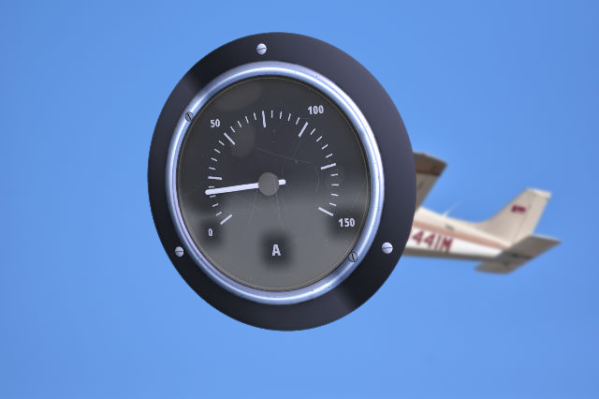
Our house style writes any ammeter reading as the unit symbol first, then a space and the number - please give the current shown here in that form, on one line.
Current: A 17.5
